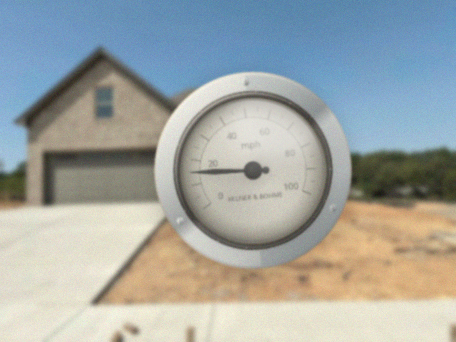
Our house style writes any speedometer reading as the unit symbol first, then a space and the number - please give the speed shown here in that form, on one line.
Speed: mph 15
